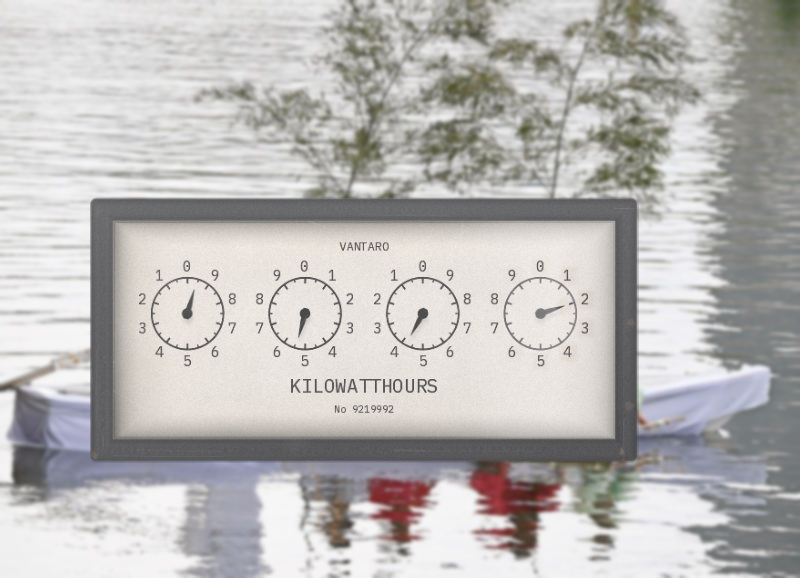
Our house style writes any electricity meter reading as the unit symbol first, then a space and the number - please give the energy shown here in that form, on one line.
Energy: kWh 9542
